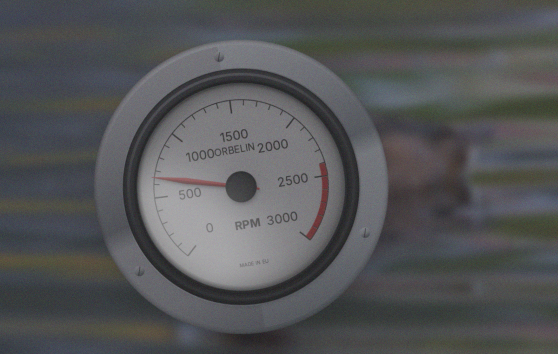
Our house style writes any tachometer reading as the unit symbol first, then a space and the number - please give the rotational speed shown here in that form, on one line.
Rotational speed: rpm 650
